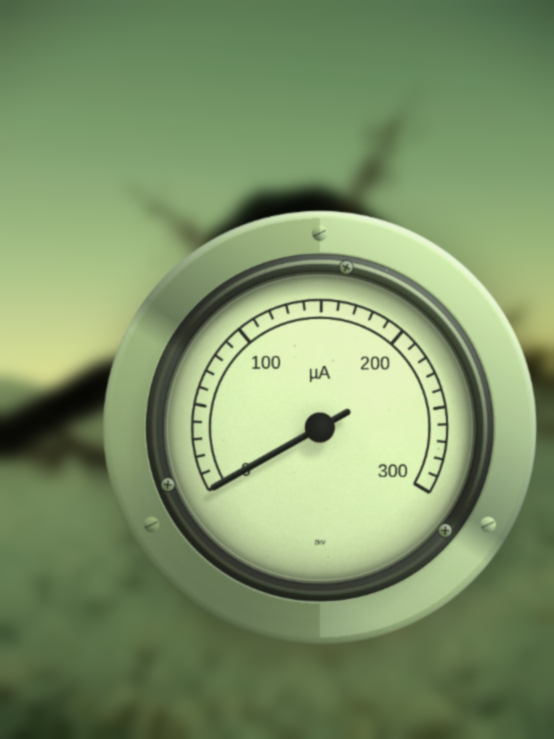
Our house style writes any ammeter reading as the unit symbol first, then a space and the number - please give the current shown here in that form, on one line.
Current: µA 0
